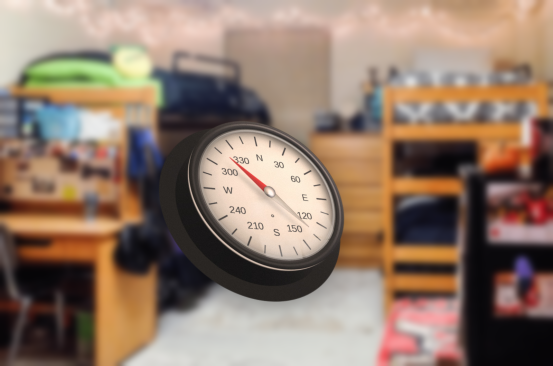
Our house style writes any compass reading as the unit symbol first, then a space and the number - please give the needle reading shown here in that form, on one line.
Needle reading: ° 315
